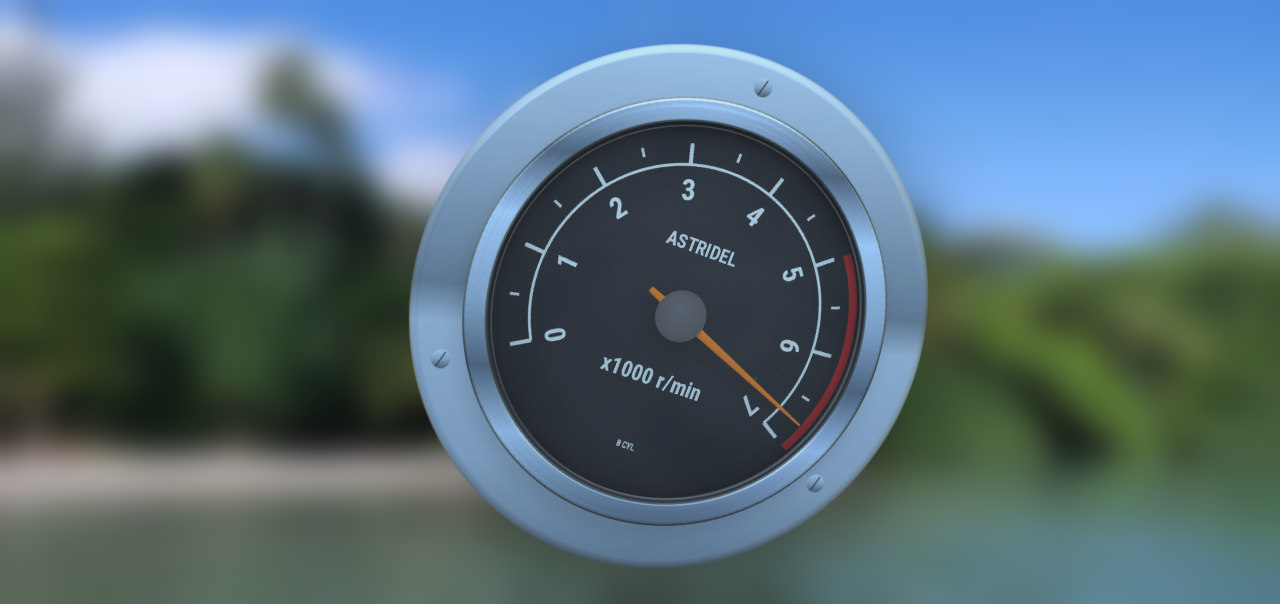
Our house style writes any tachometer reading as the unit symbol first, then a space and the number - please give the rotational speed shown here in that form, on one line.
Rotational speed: rpm 6750
